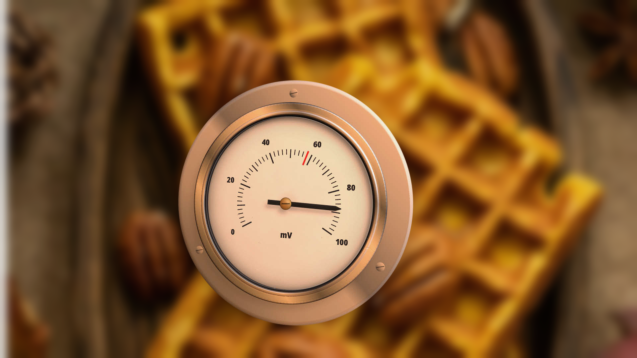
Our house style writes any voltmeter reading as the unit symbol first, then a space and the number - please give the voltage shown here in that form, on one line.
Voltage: mV 88
